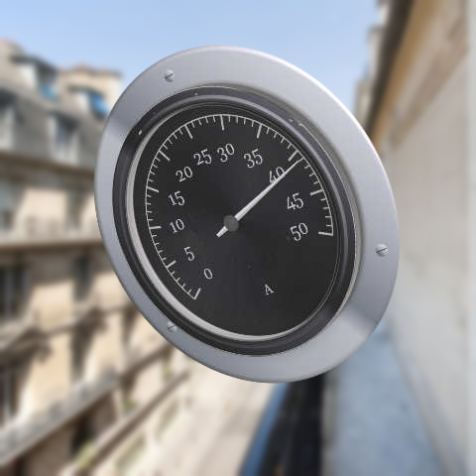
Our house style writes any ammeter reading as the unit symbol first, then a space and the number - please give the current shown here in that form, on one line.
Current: A 41
